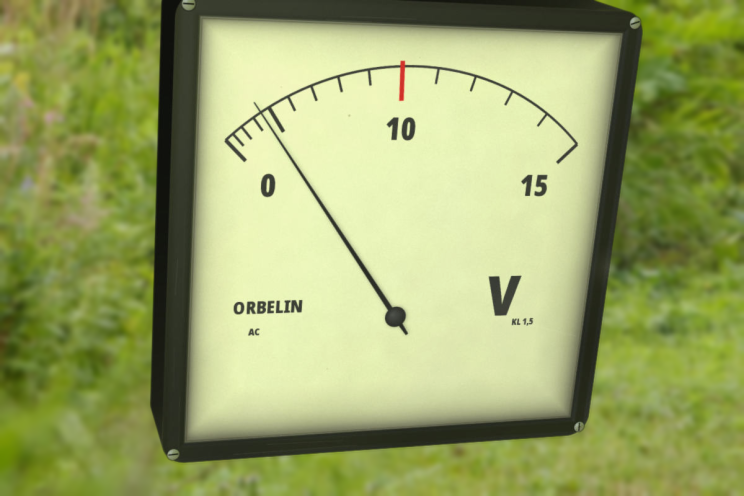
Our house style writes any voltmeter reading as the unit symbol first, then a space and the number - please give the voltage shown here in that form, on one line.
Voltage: V 4.5
